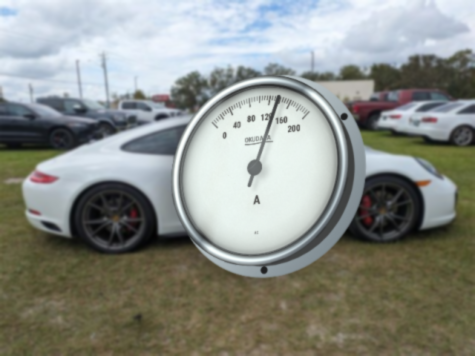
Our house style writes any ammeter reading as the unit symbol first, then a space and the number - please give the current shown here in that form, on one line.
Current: A 140
